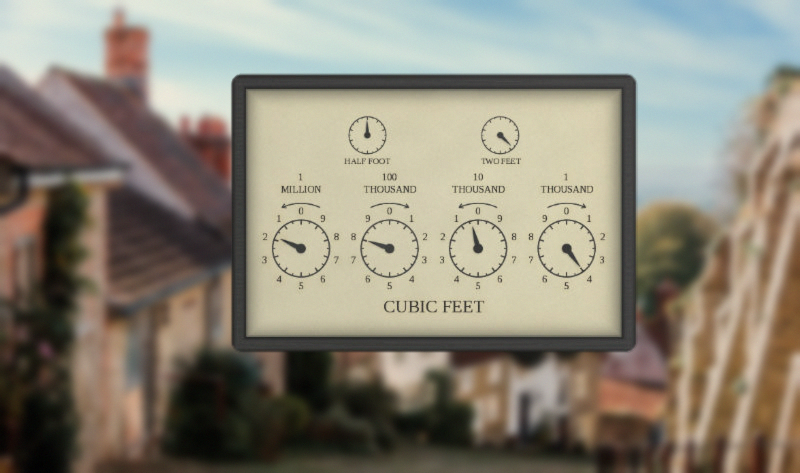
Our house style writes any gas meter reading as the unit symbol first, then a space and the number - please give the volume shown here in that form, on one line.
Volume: ft³ 180400
